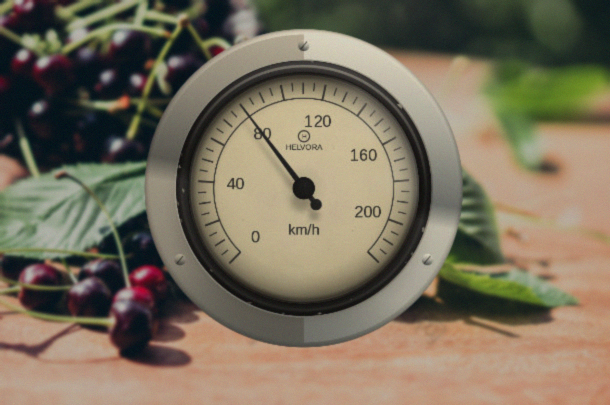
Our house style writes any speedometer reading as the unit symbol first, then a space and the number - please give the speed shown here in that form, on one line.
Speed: km/h 80
